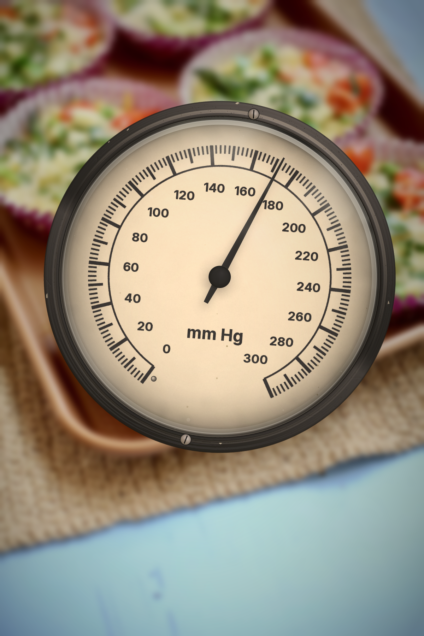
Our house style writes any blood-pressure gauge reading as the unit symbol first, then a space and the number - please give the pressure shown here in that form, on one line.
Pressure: mmHg 172
